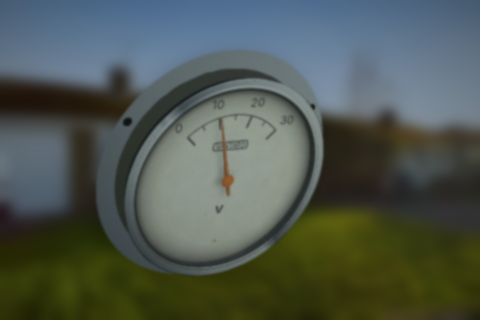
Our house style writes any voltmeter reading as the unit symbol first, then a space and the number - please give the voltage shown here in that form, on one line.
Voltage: V 10
